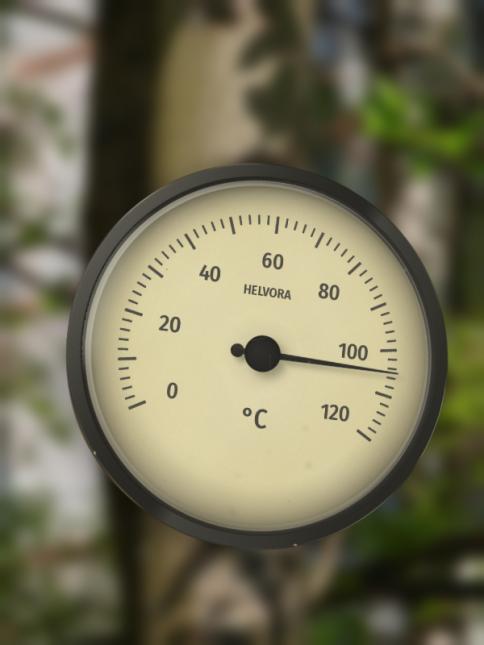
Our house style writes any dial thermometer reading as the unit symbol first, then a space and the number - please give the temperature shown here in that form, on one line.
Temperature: °C 105
